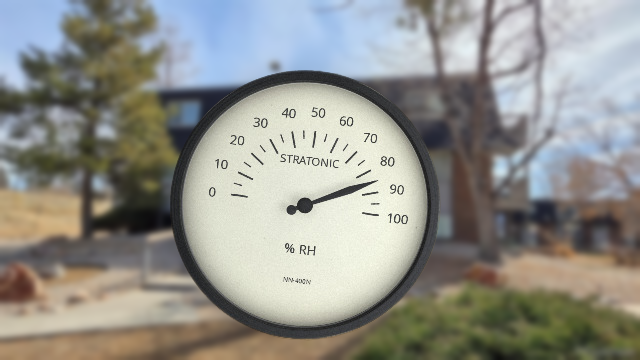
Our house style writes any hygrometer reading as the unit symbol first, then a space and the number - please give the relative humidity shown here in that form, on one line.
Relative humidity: % 85
